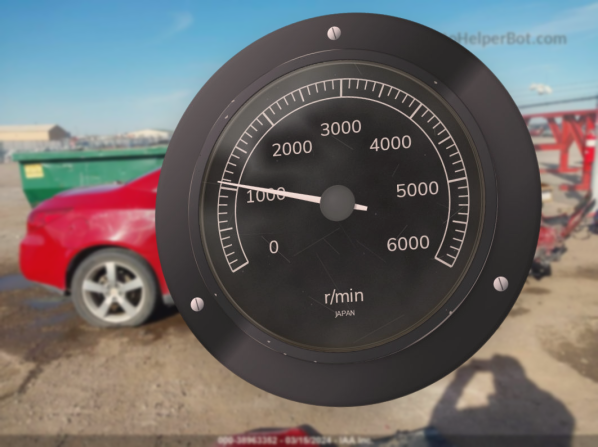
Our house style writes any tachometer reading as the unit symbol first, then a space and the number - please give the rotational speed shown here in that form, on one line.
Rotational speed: rpm 1050
